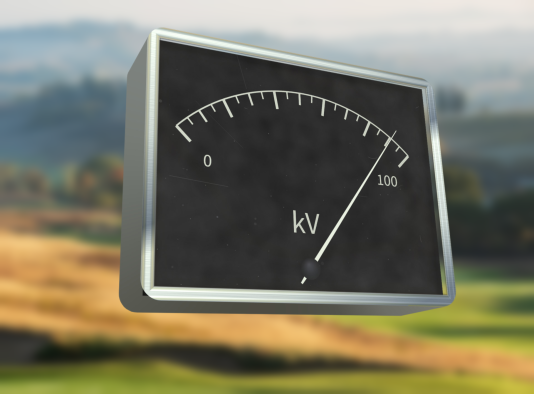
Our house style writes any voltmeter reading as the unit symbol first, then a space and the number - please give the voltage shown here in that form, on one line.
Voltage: kV 90
